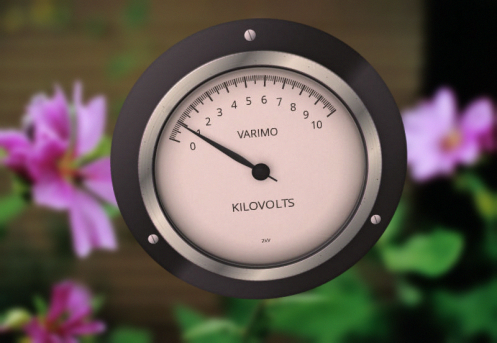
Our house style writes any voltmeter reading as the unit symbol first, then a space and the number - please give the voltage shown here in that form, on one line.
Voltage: kV 1
